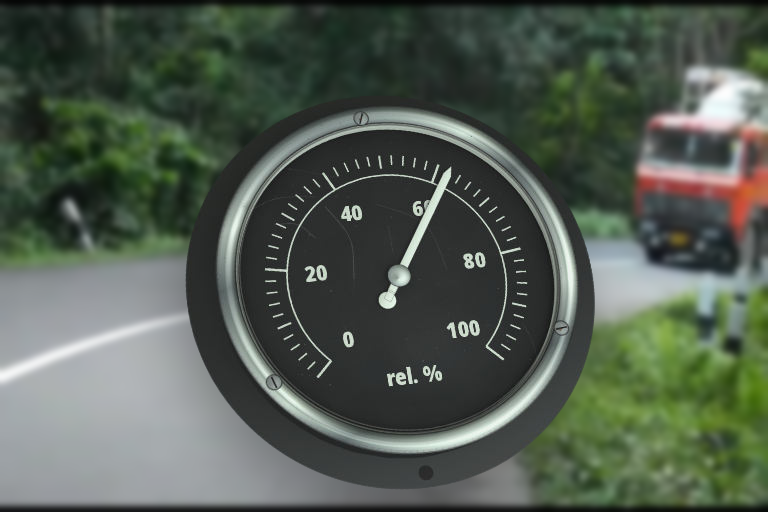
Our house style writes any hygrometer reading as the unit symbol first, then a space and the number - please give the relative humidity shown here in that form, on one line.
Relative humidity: % 62
